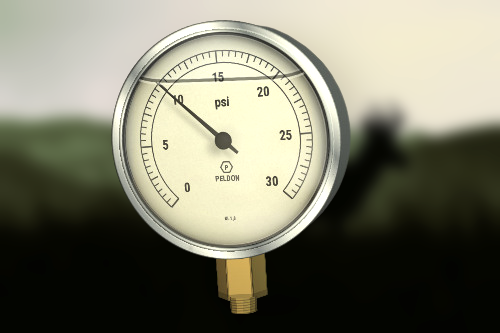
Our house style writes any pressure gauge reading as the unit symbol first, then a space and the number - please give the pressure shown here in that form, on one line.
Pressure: psi 10
